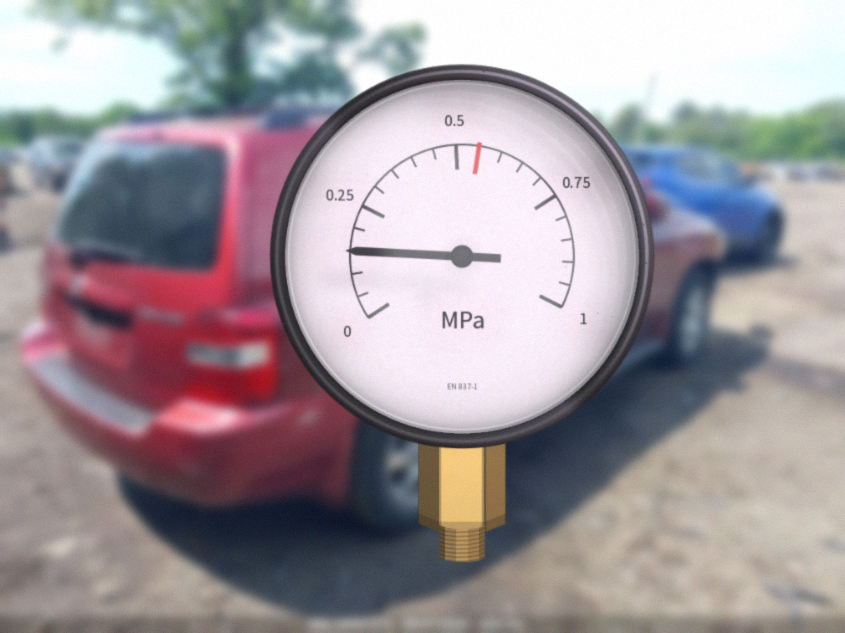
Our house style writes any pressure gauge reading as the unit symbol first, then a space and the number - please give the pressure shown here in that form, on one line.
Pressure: MPa 0.15
